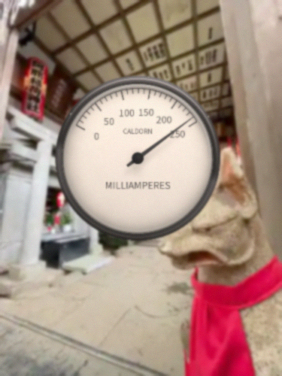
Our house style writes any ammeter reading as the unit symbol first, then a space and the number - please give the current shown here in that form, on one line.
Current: mA 240
